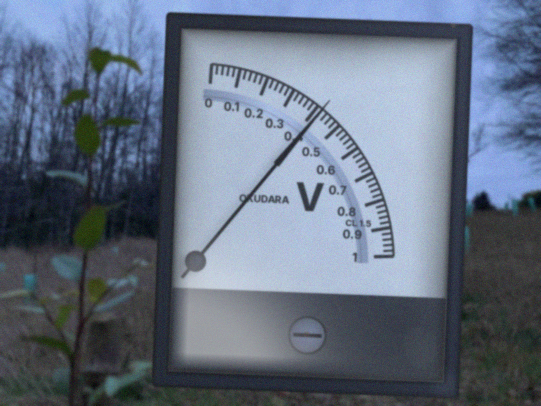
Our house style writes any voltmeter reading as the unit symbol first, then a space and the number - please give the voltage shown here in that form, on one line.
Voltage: V 0.42
